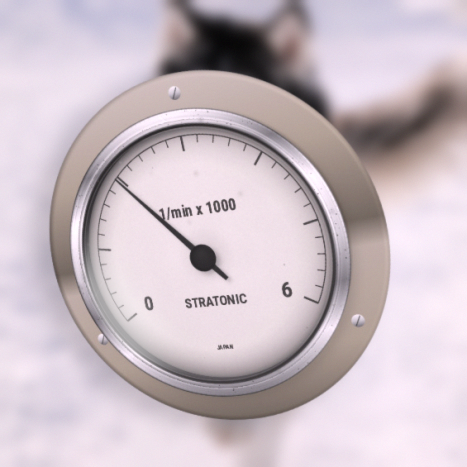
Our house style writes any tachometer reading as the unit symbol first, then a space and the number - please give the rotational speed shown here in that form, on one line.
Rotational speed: rpm 2000
